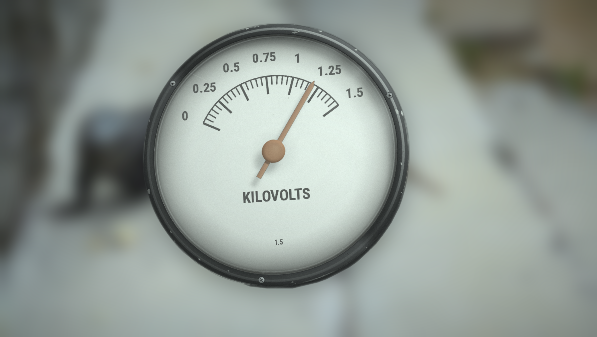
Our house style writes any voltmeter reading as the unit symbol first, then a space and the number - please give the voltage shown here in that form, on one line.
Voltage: kV 1.2
